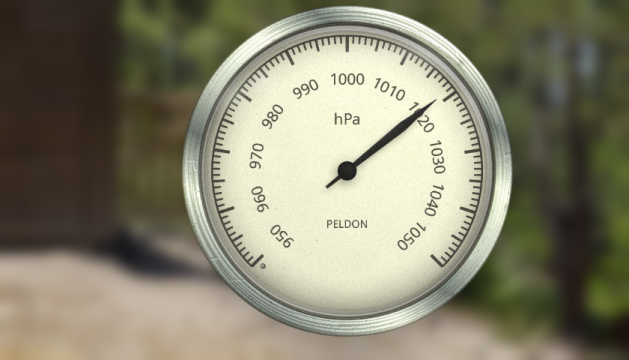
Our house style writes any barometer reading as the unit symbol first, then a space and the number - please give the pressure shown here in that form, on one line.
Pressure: hPa 1019
